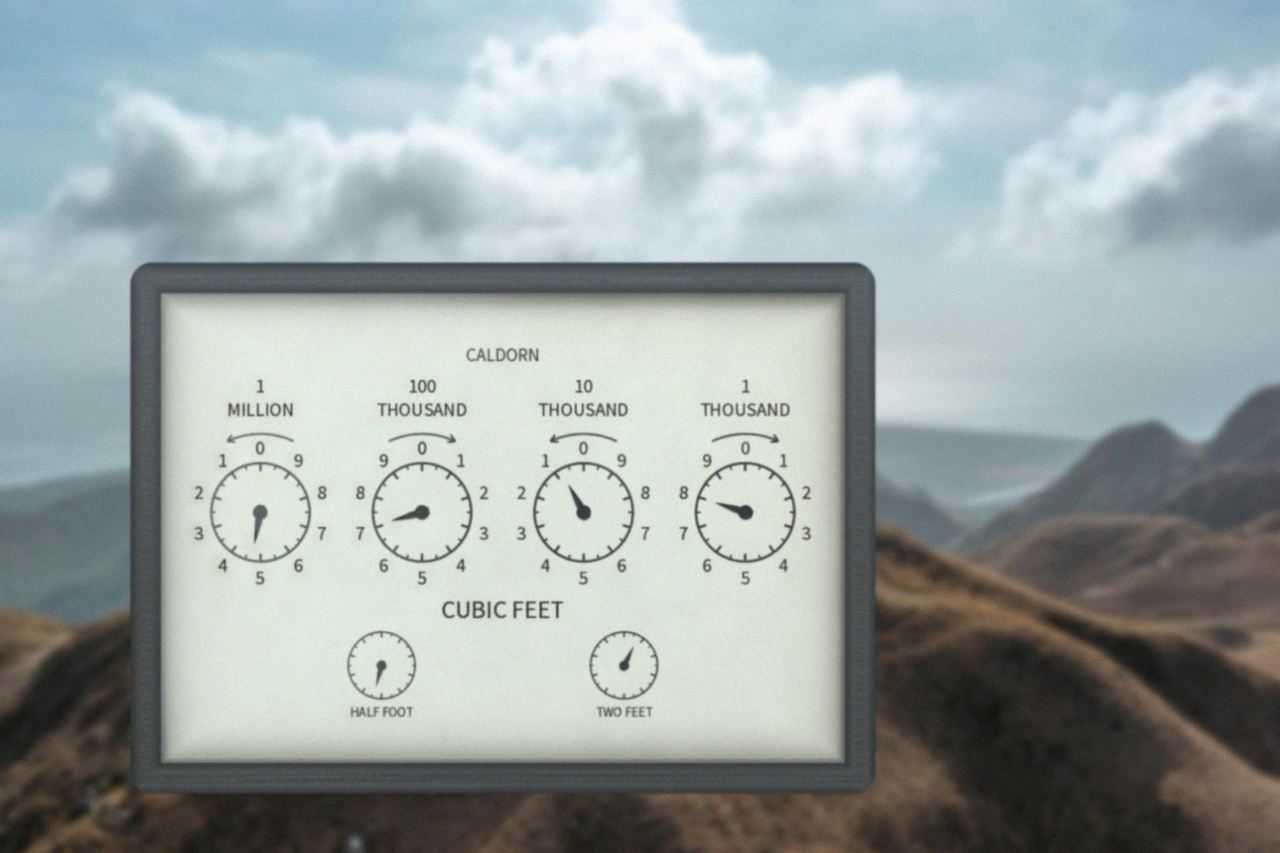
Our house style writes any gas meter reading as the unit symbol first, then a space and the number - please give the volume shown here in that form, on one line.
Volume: ft³ 470800
